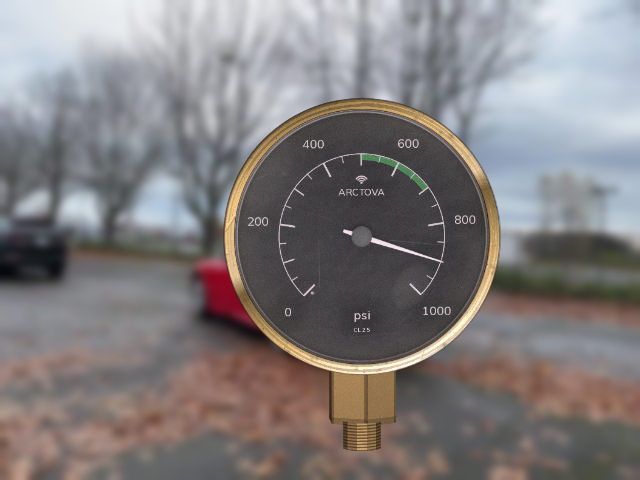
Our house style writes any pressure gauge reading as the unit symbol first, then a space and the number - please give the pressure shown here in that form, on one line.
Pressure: psi 900
